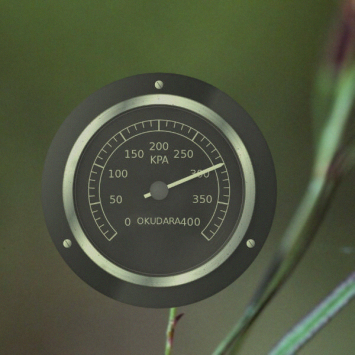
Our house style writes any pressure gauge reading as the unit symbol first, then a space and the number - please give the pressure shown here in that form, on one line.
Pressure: kPa 300
